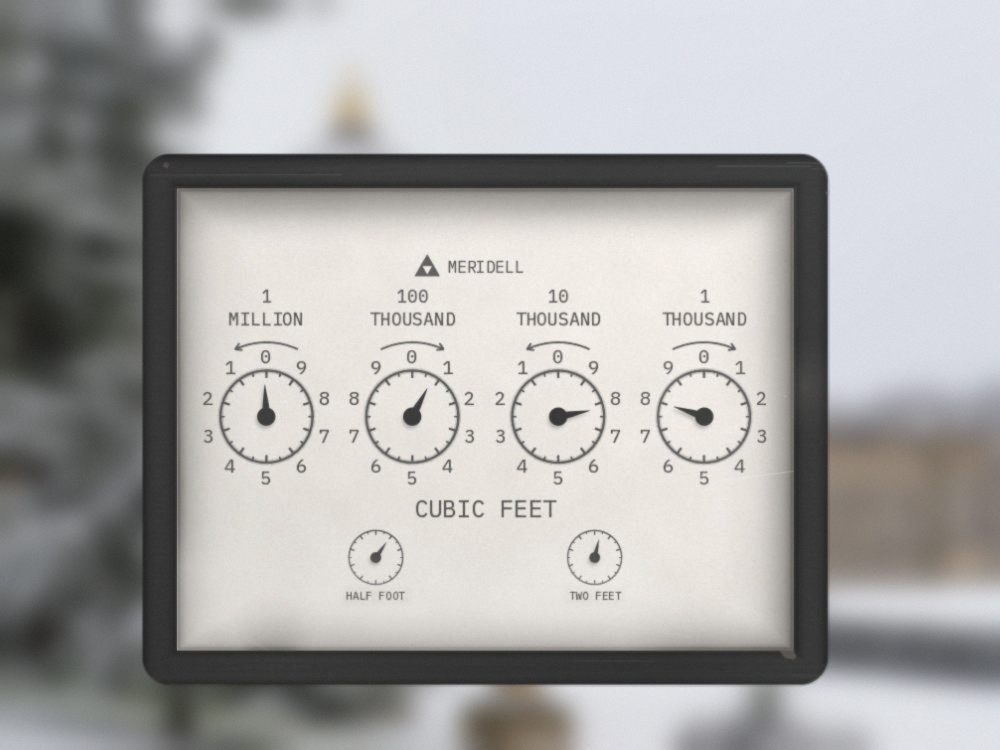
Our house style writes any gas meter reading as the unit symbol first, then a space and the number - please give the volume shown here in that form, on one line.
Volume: ft³ 7800
